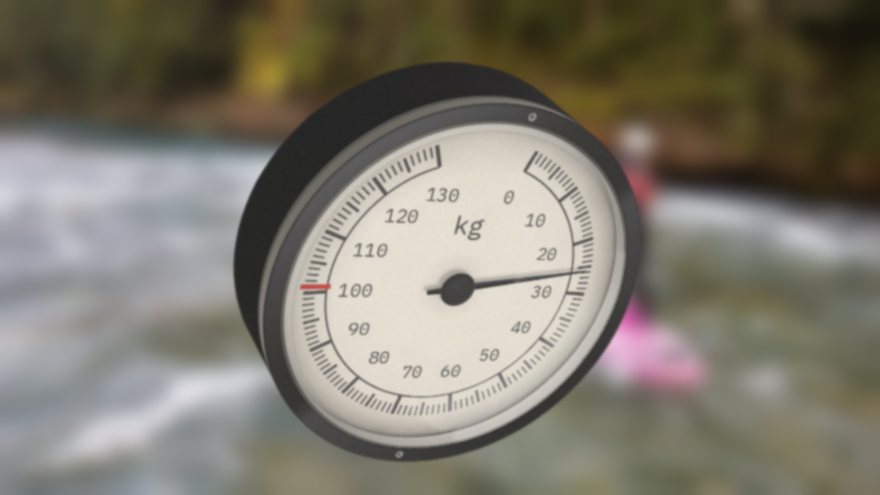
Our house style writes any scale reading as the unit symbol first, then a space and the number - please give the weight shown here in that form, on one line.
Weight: kg 25
